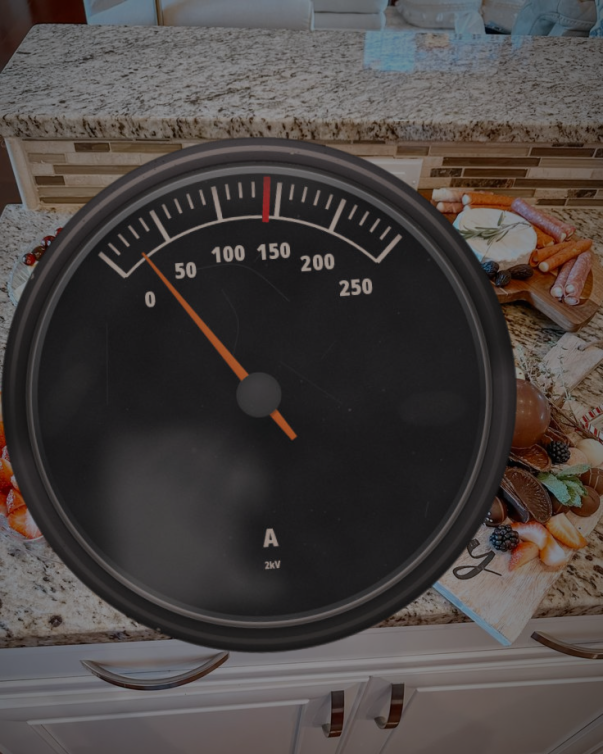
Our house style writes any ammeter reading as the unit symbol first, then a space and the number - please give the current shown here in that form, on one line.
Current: A 25
